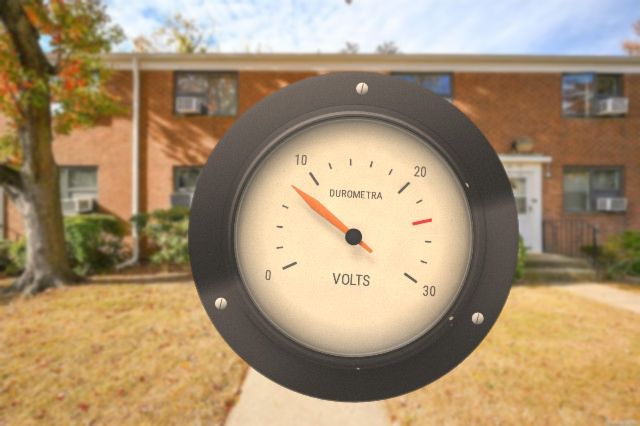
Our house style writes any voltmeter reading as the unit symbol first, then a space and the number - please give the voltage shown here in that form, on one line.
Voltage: V 8
